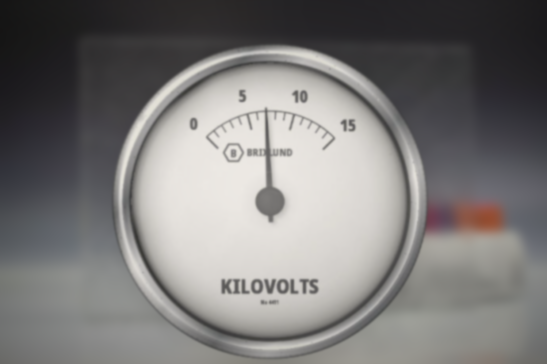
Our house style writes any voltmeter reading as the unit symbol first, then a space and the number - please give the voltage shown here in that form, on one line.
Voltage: kV 7
